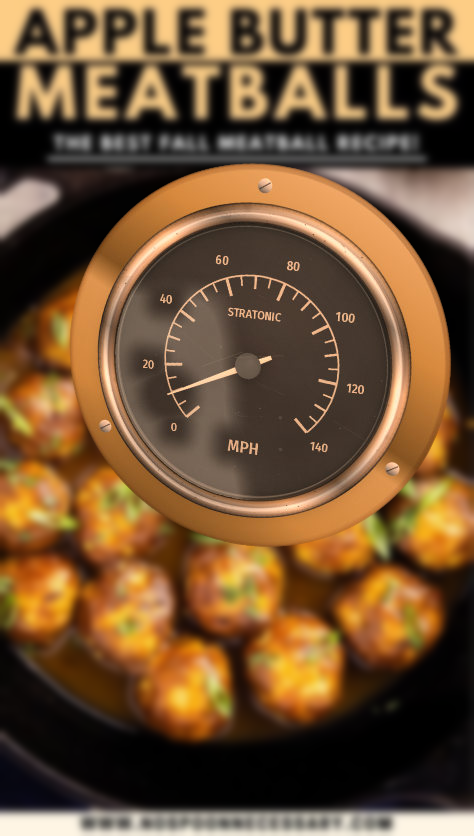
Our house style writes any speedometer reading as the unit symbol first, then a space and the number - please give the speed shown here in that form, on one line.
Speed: mph 10
